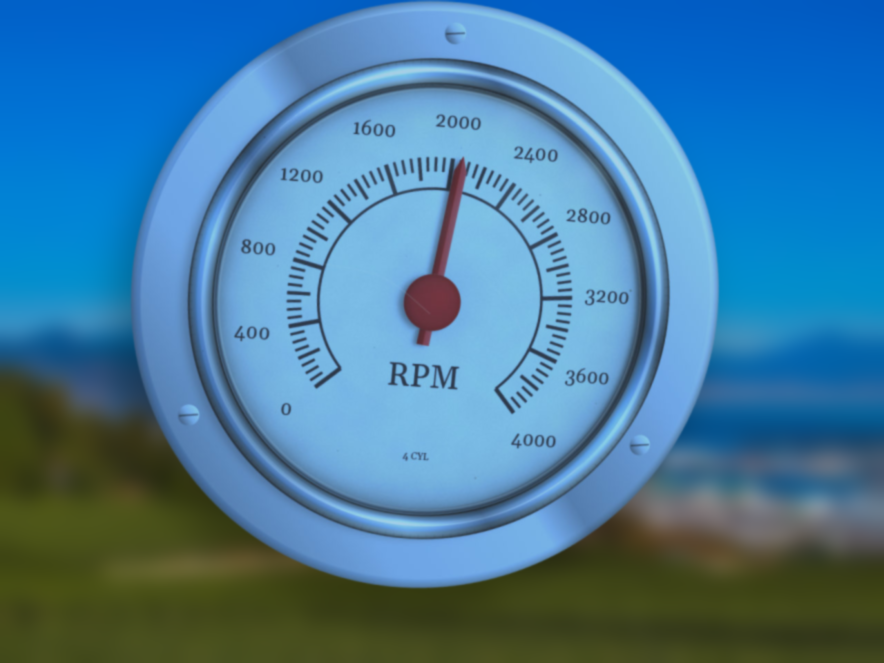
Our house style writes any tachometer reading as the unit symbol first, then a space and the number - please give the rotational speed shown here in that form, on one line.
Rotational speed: rpm 2050
